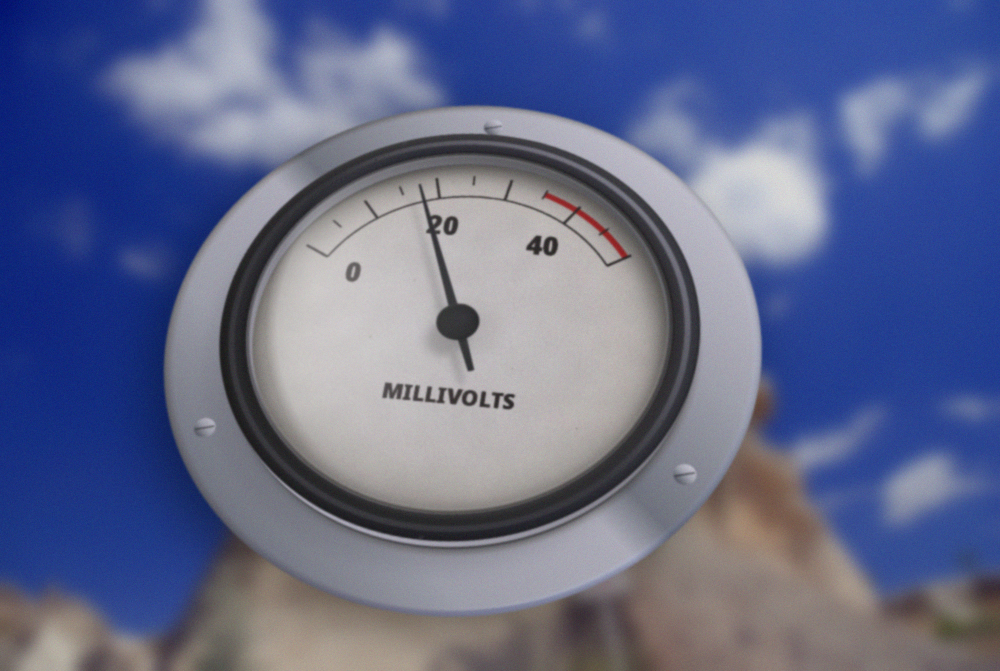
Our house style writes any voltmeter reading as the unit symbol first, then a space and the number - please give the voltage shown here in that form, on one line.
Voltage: mV 17.5
